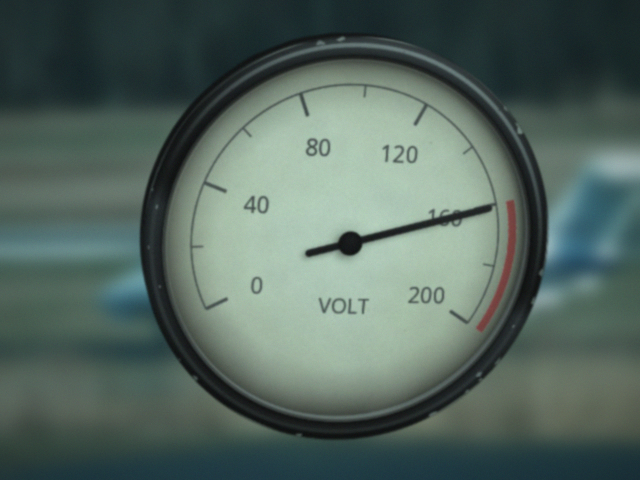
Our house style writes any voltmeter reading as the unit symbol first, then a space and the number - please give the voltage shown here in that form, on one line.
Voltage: V 160
